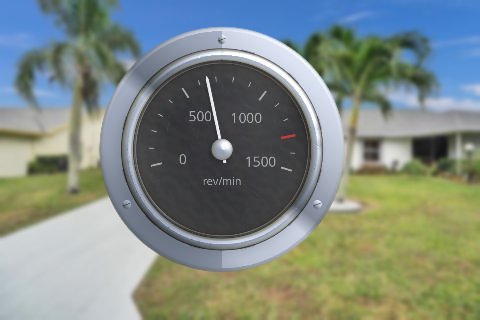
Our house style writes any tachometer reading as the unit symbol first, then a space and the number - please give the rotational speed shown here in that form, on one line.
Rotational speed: rpm 650
